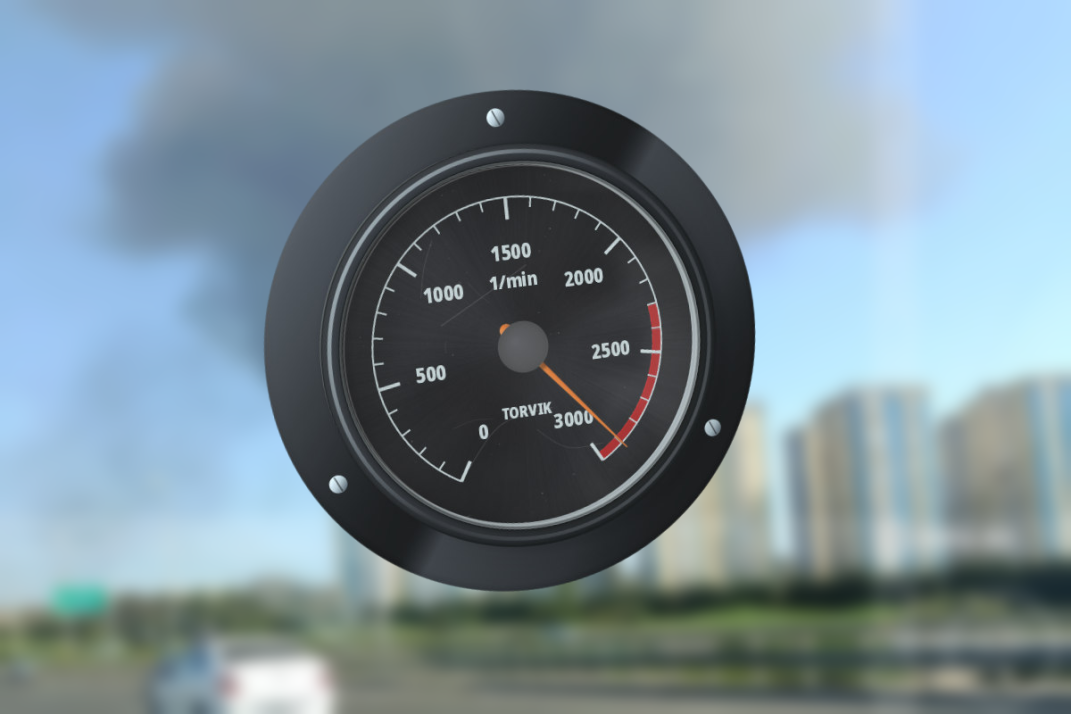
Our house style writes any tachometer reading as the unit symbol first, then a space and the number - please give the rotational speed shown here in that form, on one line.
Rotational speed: rpm 2900
